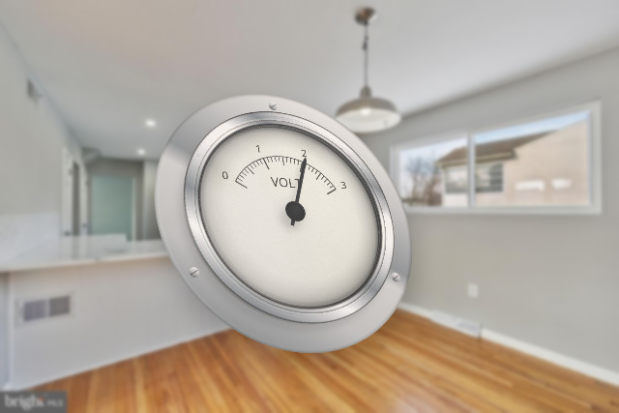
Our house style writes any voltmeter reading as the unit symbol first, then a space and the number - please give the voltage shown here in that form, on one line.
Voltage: V 2
